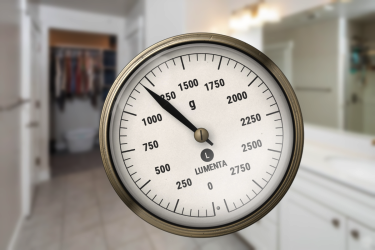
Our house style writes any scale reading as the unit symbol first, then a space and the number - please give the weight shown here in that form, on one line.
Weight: g 1200
